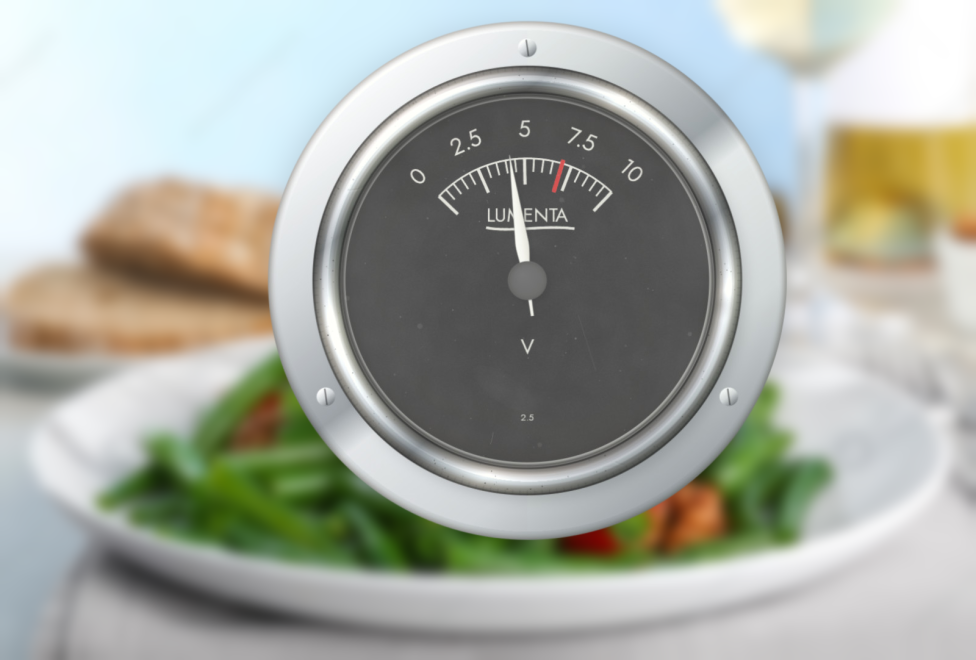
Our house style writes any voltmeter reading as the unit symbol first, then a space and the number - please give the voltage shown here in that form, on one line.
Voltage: V 4.25
